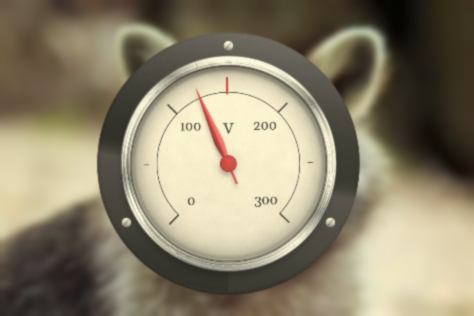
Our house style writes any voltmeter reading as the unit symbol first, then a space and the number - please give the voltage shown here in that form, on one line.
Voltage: V 125
